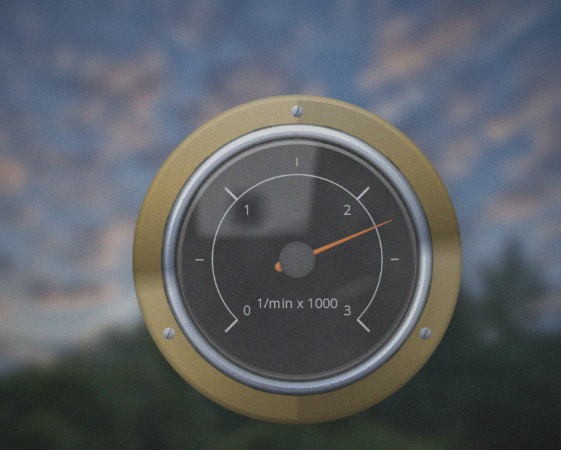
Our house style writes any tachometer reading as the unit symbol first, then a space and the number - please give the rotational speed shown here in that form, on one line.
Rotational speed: rpm 2250
